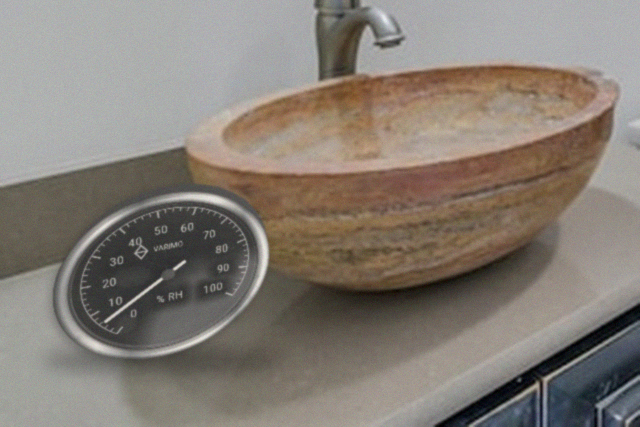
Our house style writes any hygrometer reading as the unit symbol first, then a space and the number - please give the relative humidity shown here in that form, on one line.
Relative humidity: % 6
